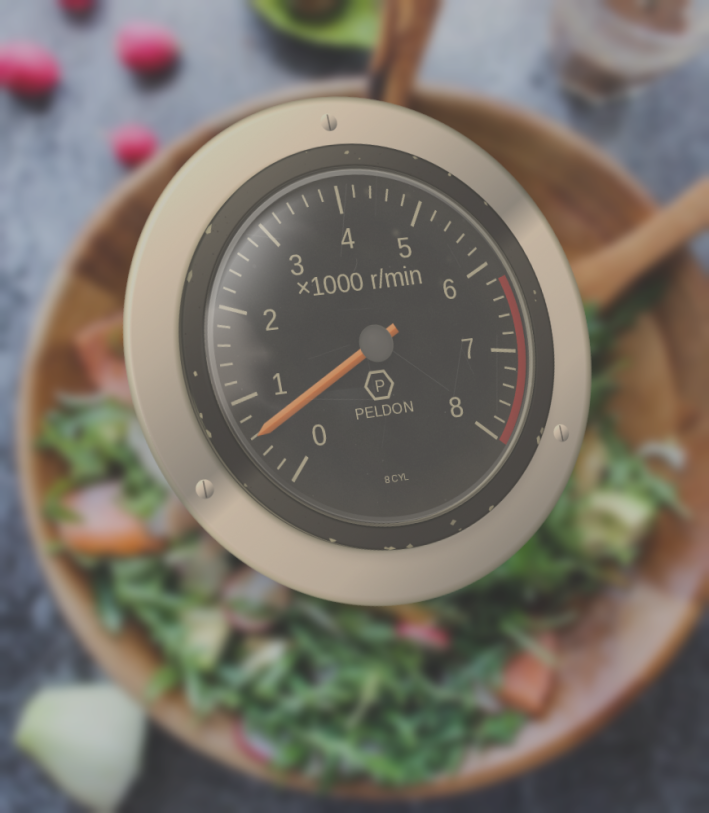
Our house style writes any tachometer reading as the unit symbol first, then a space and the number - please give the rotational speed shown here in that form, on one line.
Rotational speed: rpm 600
